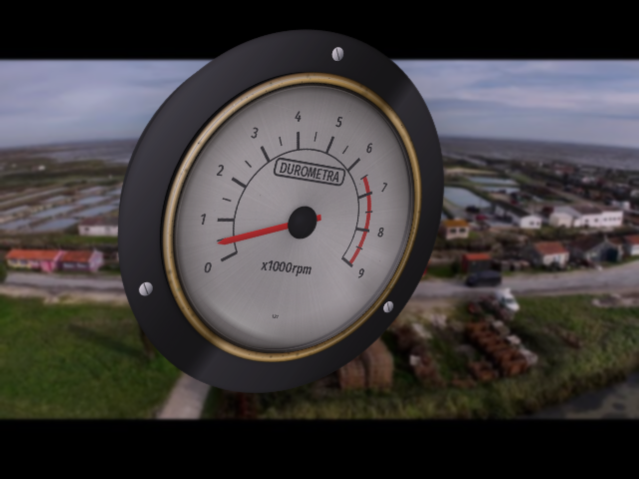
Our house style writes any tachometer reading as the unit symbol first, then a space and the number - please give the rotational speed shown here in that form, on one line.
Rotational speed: rpm 500
